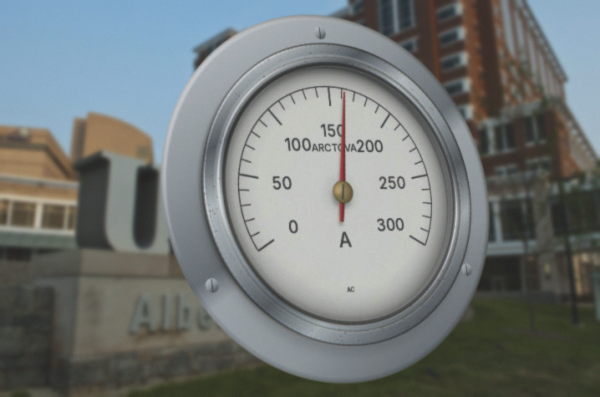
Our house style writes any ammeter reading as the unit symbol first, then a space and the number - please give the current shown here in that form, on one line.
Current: A 160
